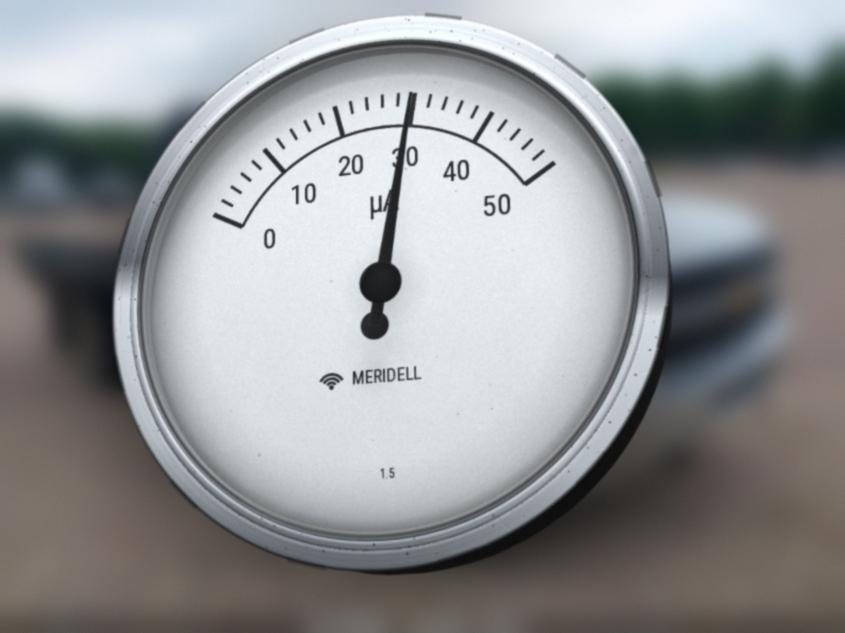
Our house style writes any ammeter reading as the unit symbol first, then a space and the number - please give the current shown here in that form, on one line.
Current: µA 30
